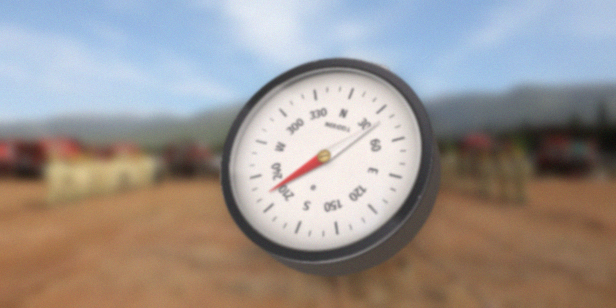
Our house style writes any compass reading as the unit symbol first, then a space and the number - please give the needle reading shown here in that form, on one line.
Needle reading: ° 220
